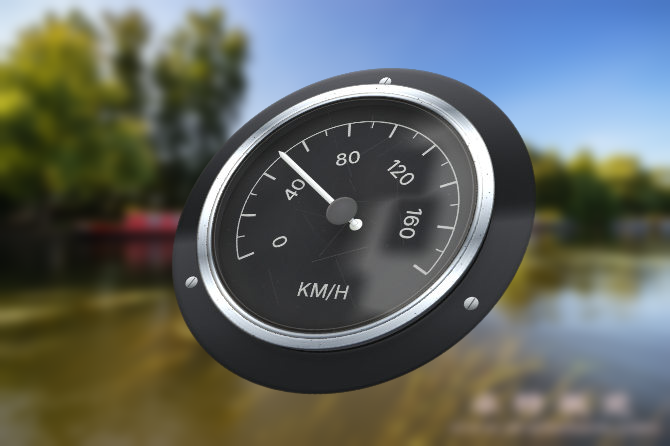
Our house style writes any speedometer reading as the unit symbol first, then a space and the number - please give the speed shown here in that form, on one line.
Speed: km/h 50
